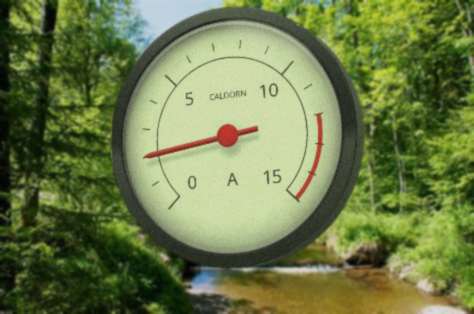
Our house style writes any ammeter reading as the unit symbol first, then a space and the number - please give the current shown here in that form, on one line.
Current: A 2
